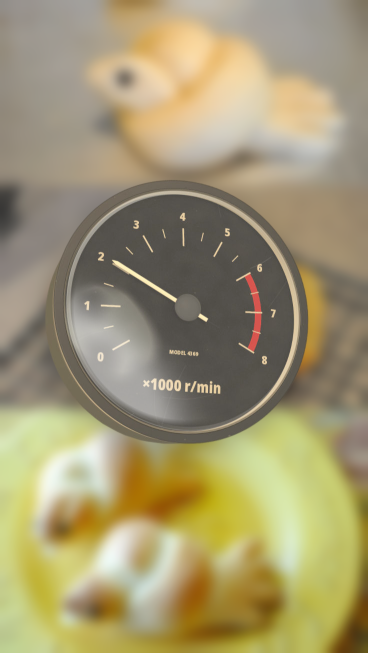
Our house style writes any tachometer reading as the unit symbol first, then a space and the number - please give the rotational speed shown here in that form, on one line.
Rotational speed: rpm 2000
